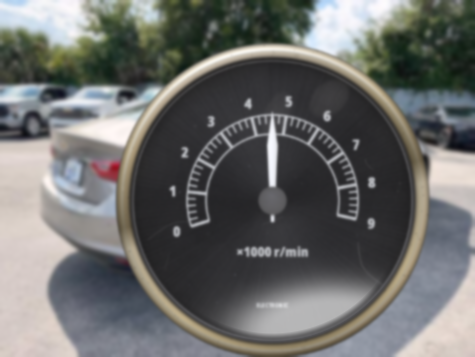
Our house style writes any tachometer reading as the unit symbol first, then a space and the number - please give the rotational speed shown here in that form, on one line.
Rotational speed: rpm 4600
